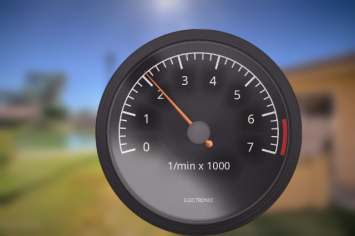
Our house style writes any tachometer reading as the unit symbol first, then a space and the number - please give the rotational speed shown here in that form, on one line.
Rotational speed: rpm 2100
